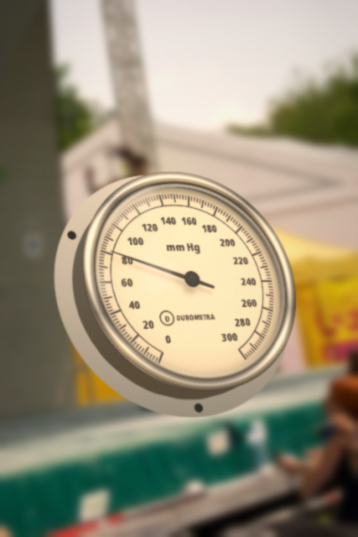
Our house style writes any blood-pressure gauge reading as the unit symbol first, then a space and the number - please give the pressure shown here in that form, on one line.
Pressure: mmHg 80
